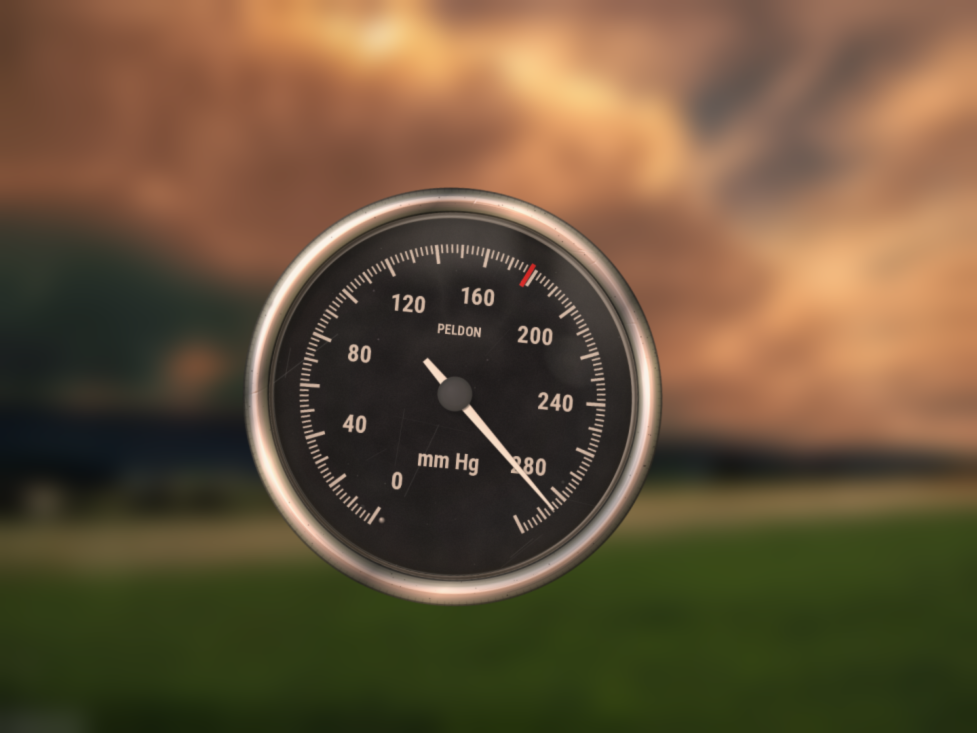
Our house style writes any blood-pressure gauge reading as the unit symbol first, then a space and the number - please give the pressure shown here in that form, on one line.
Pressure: mmHg 286
